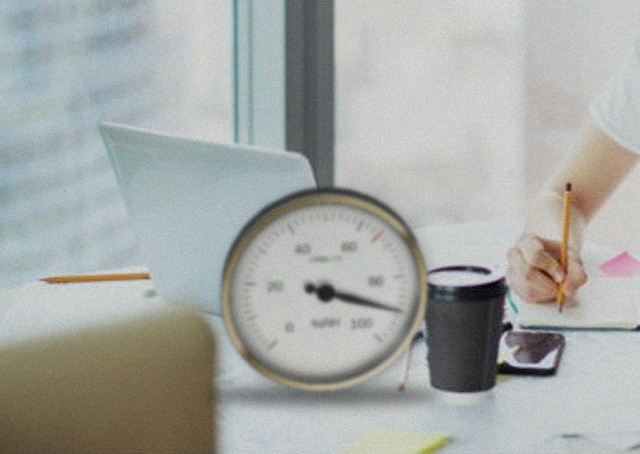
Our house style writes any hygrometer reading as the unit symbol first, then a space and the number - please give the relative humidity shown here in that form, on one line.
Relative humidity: % 90
